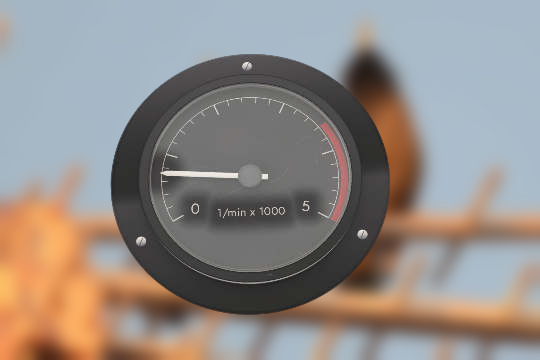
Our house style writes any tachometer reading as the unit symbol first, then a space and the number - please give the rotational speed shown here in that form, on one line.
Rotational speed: rpm 700
